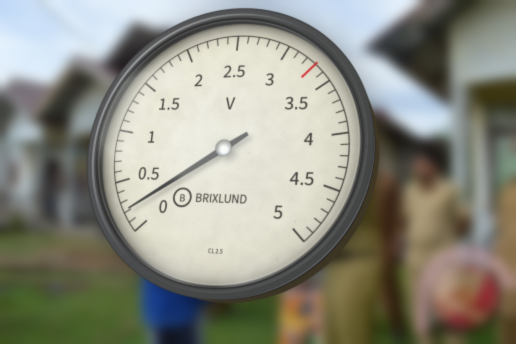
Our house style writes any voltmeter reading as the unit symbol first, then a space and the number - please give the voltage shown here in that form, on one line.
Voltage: V 0.2
